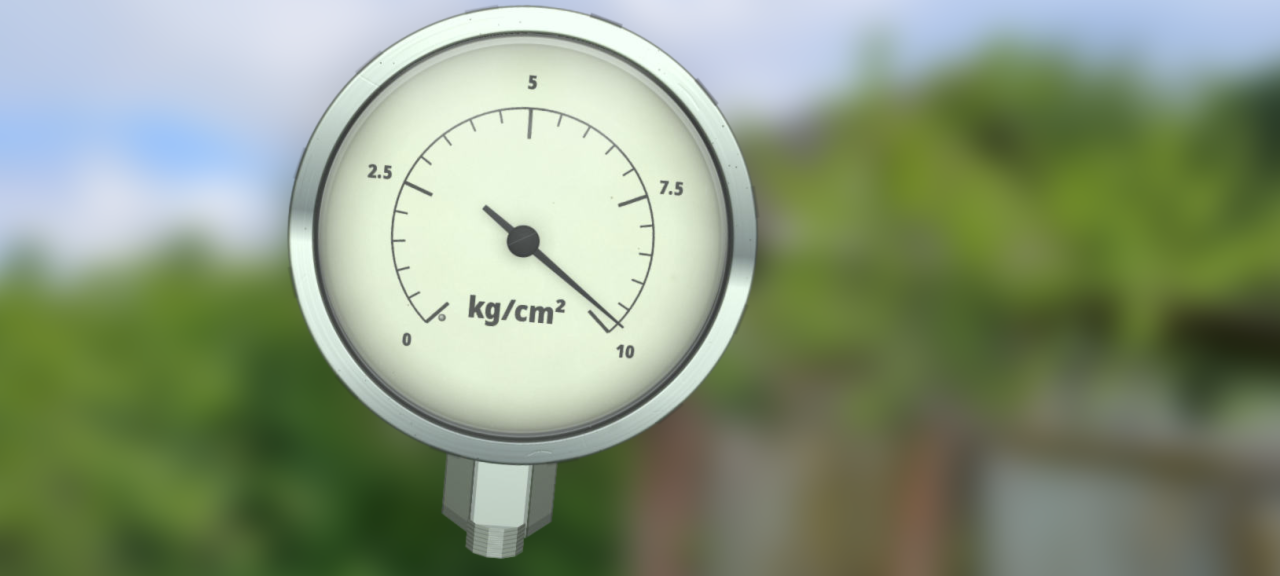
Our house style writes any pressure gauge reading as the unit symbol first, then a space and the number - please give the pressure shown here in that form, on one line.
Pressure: kg/cm² 9.75
